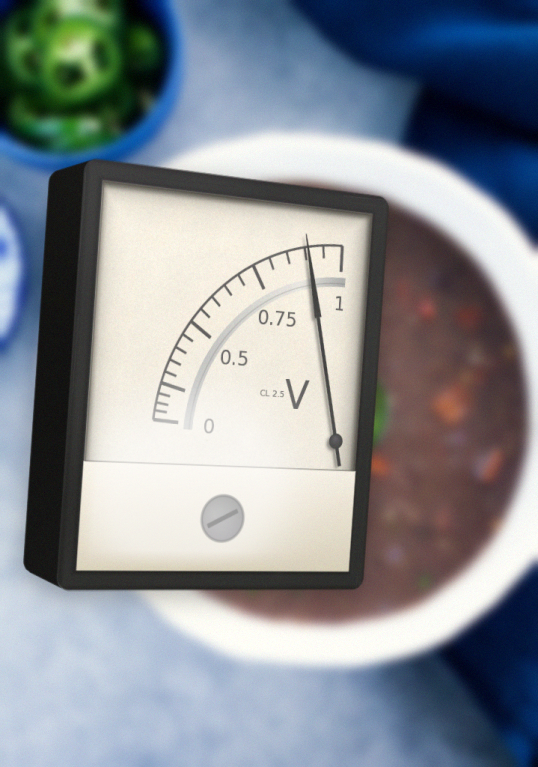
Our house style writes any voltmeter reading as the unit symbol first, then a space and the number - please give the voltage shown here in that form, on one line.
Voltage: V 0.9
